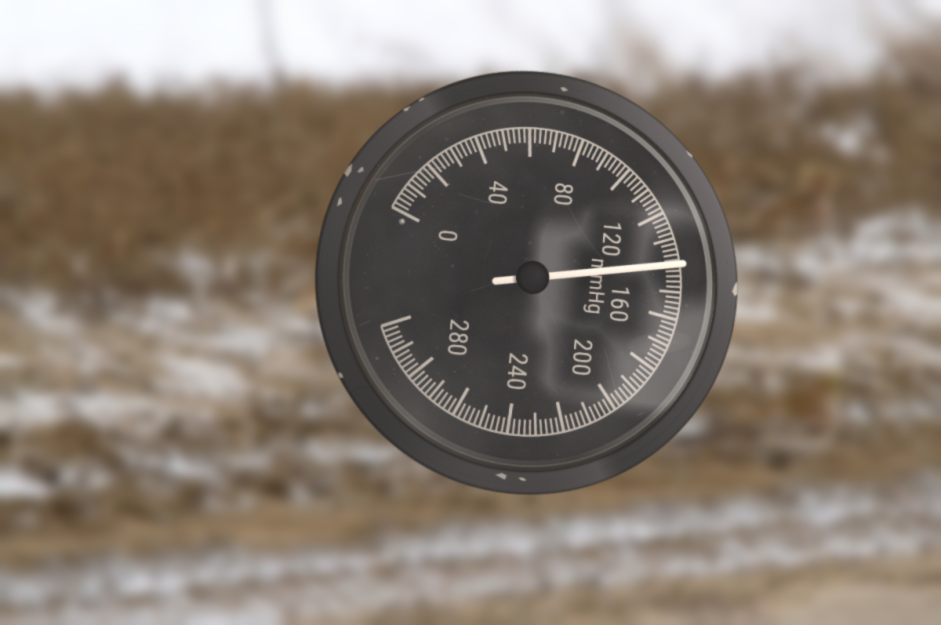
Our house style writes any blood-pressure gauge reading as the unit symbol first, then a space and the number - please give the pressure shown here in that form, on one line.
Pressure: mmHg 140
